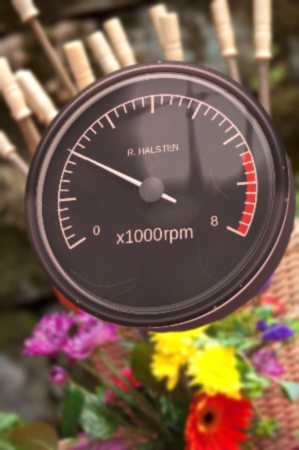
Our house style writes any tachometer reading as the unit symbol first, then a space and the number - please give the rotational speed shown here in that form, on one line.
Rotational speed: rpm 2000
